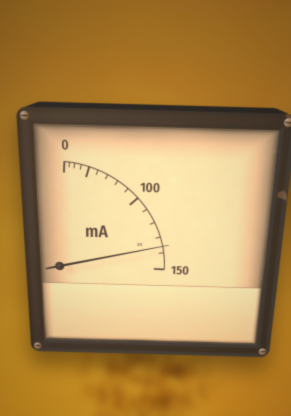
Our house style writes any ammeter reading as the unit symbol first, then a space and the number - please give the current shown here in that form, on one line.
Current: mA 135
